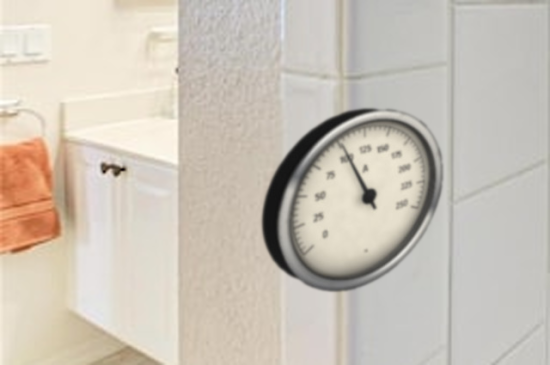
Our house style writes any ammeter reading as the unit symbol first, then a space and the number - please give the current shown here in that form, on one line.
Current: A 100
